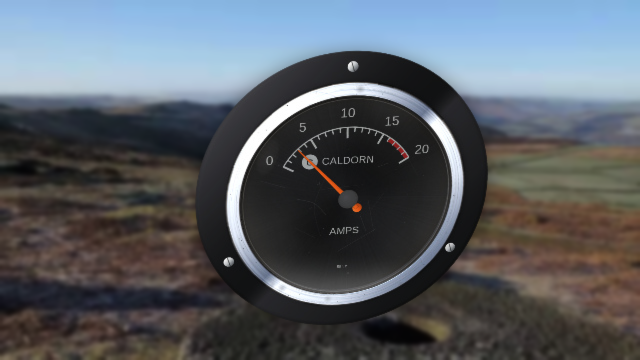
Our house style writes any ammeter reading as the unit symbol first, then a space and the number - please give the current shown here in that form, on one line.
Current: A 3
